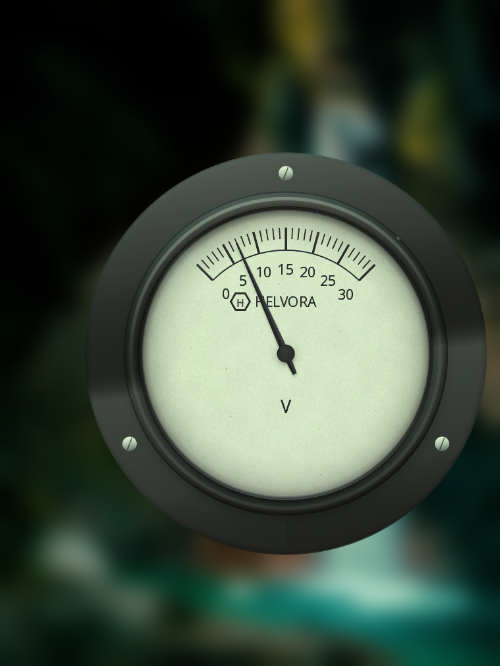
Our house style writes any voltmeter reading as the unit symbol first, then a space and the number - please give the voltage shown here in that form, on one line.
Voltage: V 7
